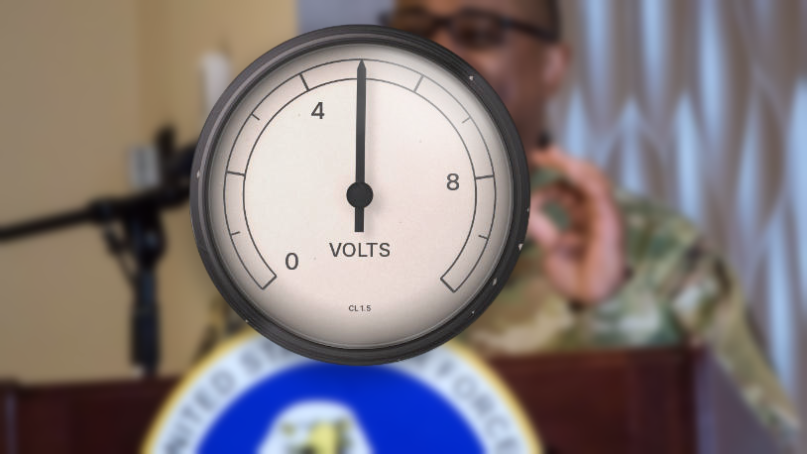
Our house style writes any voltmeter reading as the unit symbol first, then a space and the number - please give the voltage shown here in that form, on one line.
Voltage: V 5
